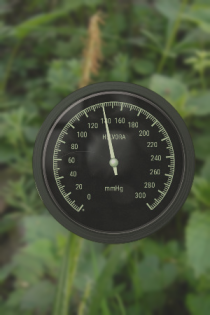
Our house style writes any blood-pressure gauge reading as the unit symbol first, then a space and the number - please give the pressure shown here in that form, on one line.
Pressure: mmHg 140
